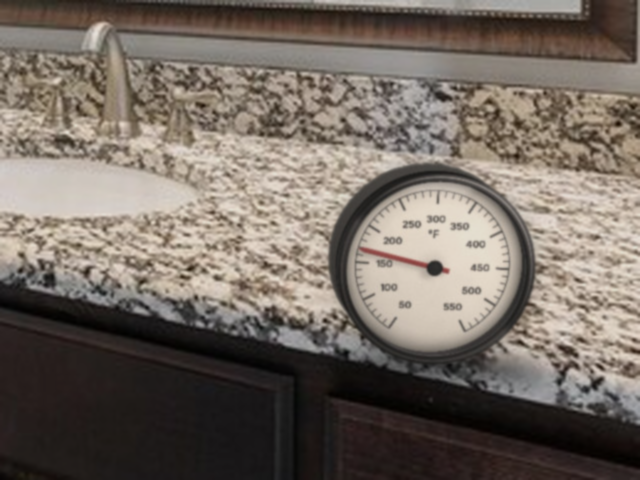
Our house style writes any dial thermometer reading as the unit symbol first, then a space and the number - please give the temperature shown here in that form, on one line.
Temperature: °F 170
